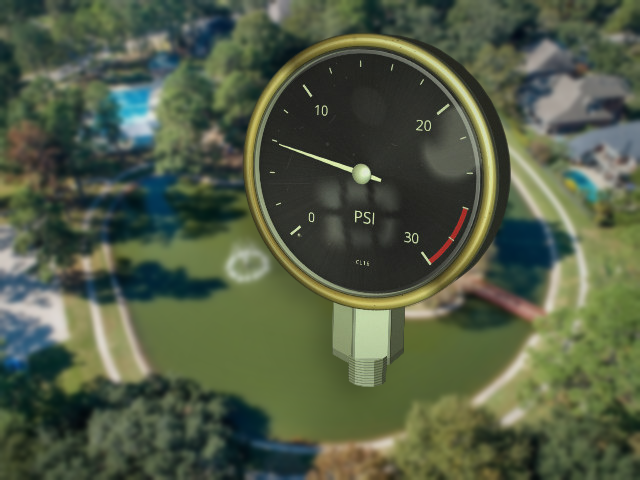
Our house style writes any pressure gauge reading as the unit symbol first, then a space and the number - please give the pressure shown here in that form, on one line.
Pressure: psi 6
